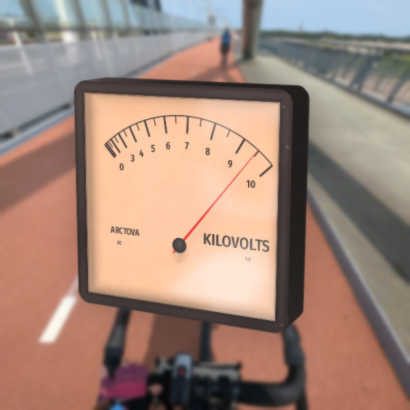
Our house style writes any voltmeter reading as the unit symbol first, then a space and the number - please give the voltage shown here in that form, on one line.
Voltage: kV 9.5
